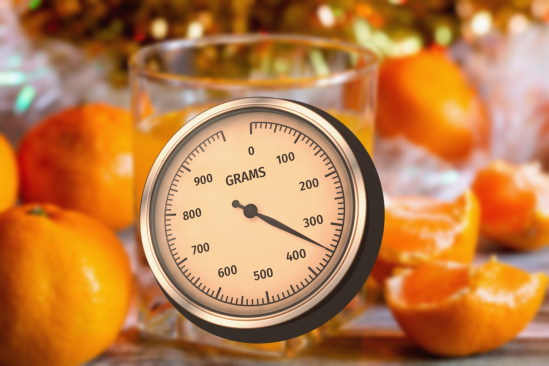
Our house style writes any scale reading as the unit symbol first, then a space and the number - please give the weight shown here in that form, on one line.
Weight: g 350
